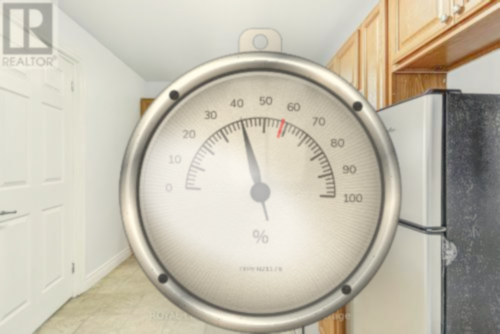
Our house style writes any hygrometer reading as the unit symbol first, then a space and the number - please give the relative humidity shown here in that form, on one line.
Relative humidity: % 40
